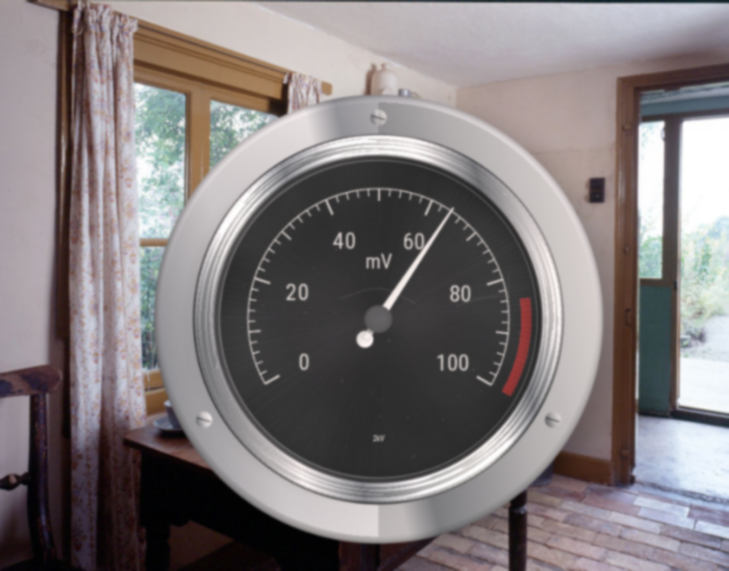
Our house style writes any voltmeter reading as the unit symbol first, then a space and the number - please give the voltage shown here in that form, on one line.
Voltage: mV 64
